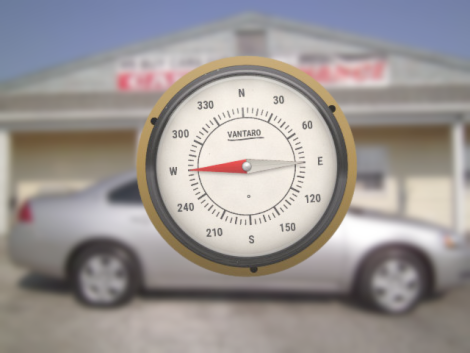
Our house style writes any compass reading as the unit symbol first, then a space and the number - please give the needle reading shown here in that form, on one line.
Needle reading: ° 270
